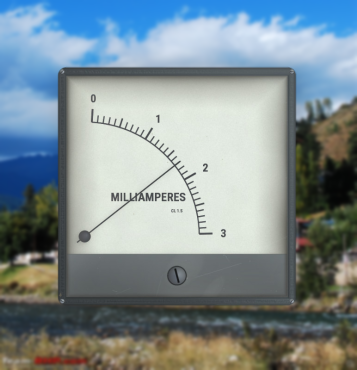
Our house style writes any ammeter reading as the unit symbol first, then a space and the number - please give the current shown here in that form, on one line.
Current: mA 1.7
